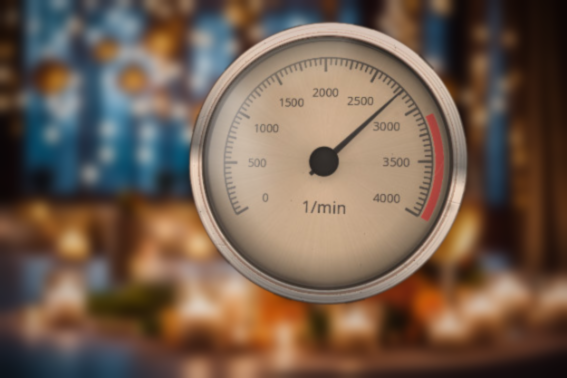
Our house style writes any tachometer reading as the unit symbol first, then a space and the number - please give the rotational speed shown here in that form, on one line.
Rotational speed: rpm 2800
